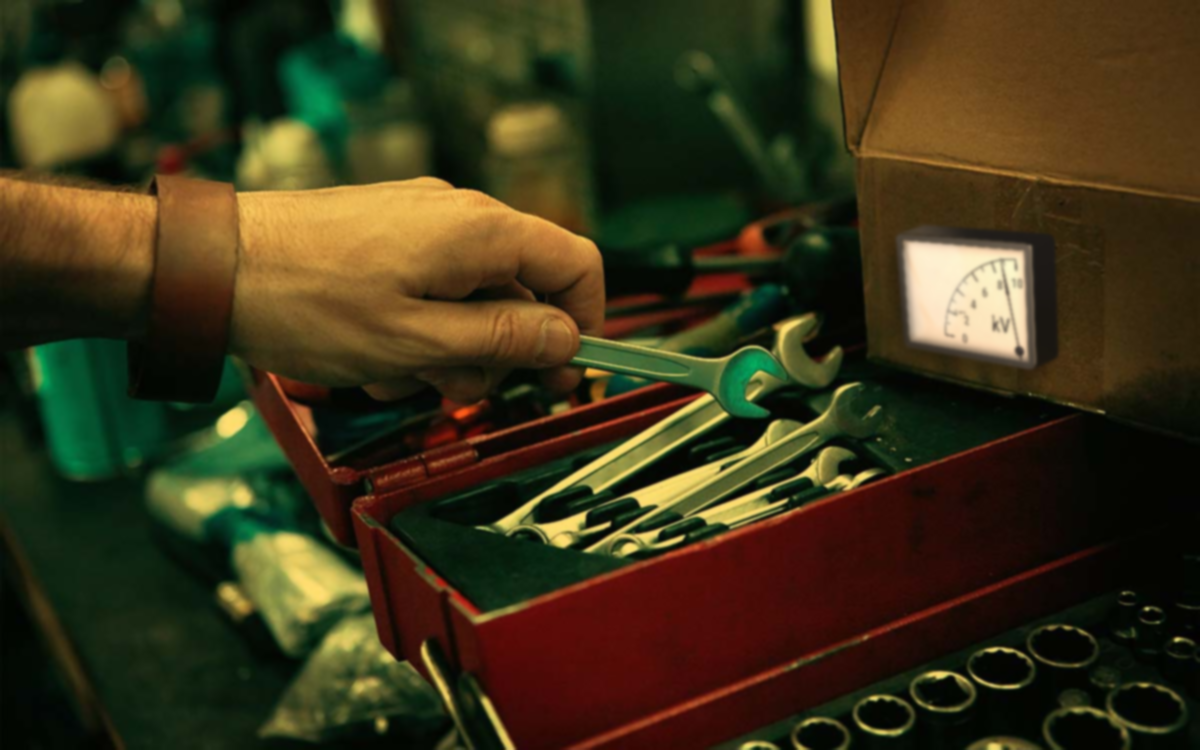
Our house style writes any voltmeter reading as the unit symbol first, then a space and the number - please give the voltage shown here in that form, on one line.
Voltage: kV 9
